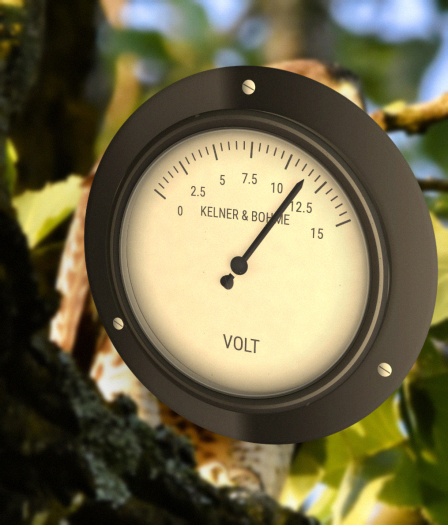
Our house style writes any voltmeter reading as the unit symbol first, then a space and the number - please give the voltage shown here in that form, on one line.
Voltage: V 11.5
